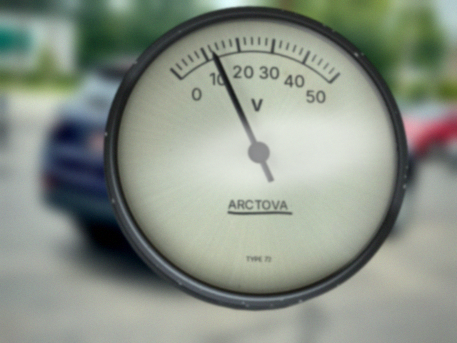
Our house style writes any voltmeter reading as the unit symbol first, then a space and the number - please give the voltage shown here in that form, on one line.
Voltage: V 12
